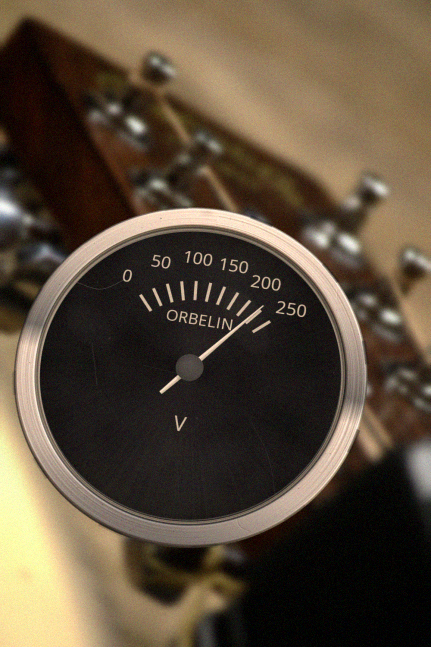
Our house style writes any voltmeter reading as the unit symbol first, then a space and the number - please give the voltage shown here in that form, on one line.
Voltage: V 225
